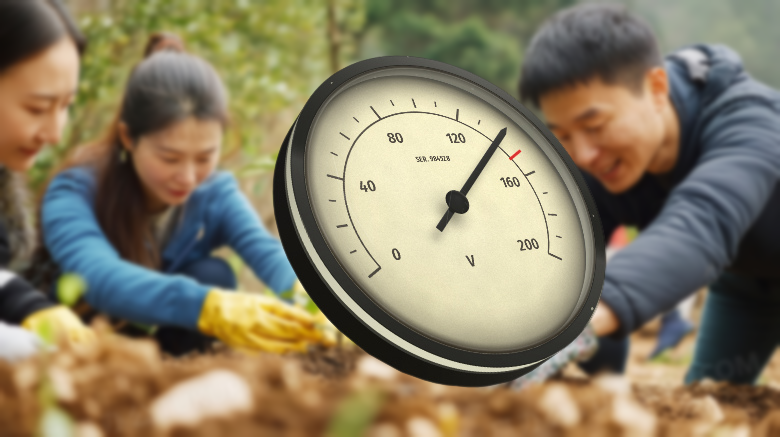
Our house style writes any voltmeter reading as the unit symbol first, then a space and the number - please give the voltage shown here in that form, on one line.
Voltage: V 140
